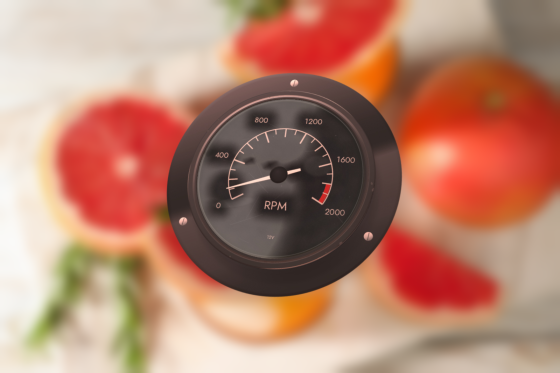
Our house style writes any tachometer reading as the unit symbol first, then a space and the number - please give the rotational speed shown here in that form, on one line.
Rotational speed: rpm 100
